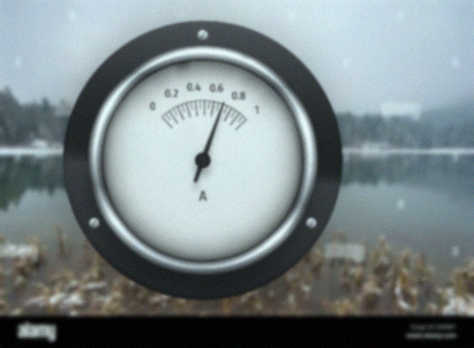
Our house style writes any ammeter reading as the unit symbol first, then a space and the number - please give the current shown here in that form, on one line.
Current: A 0.7
